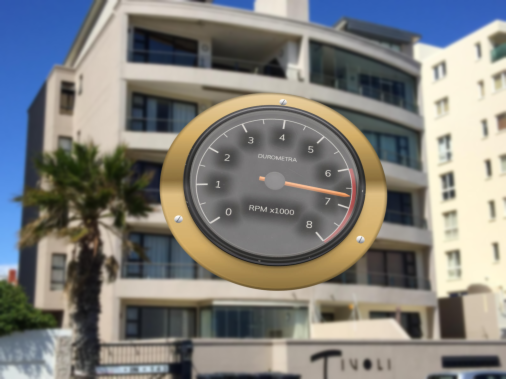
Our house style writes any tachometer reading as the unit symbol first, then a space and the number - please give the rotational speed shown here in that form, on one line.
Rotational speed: rpm 6750
